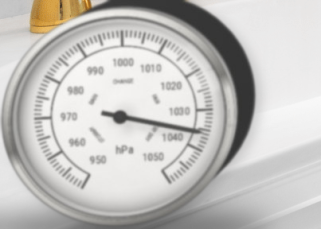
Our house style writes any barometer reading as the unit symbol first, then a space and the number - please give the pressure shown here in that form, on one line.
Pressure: hPa 1035
